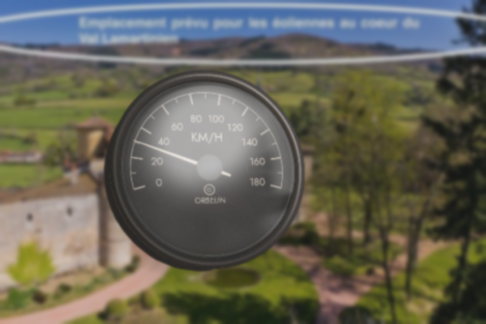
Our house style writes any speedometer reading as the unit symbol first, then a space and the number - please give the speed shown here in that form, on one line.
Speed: km/h 30
